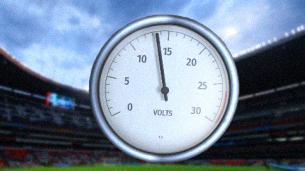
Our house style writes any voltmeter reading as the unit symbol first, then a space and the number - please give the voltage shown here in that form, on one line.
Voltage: V 13.5
